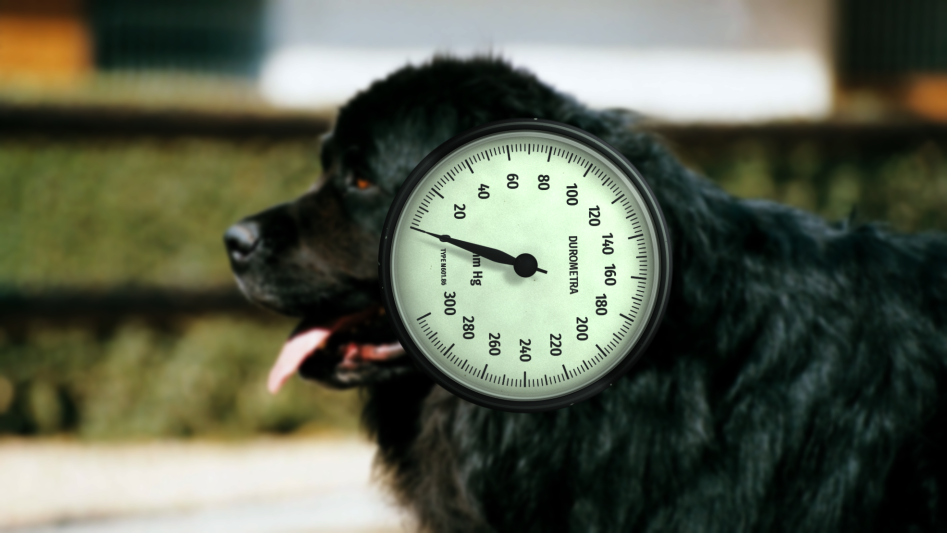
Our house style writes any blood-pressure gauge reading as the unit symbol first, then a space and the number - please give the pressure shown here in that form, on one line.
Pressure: mmHg 0
